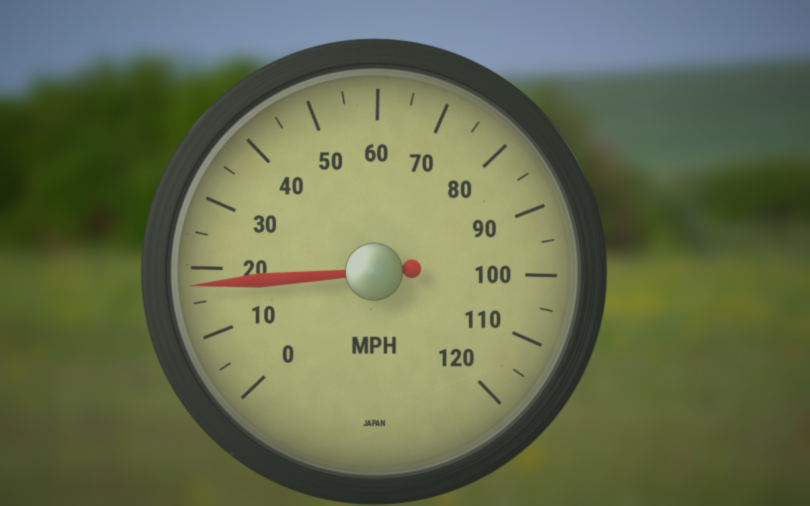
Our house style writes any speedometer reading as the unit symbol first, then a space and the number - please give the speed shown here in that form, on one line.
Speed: mph 17.5
